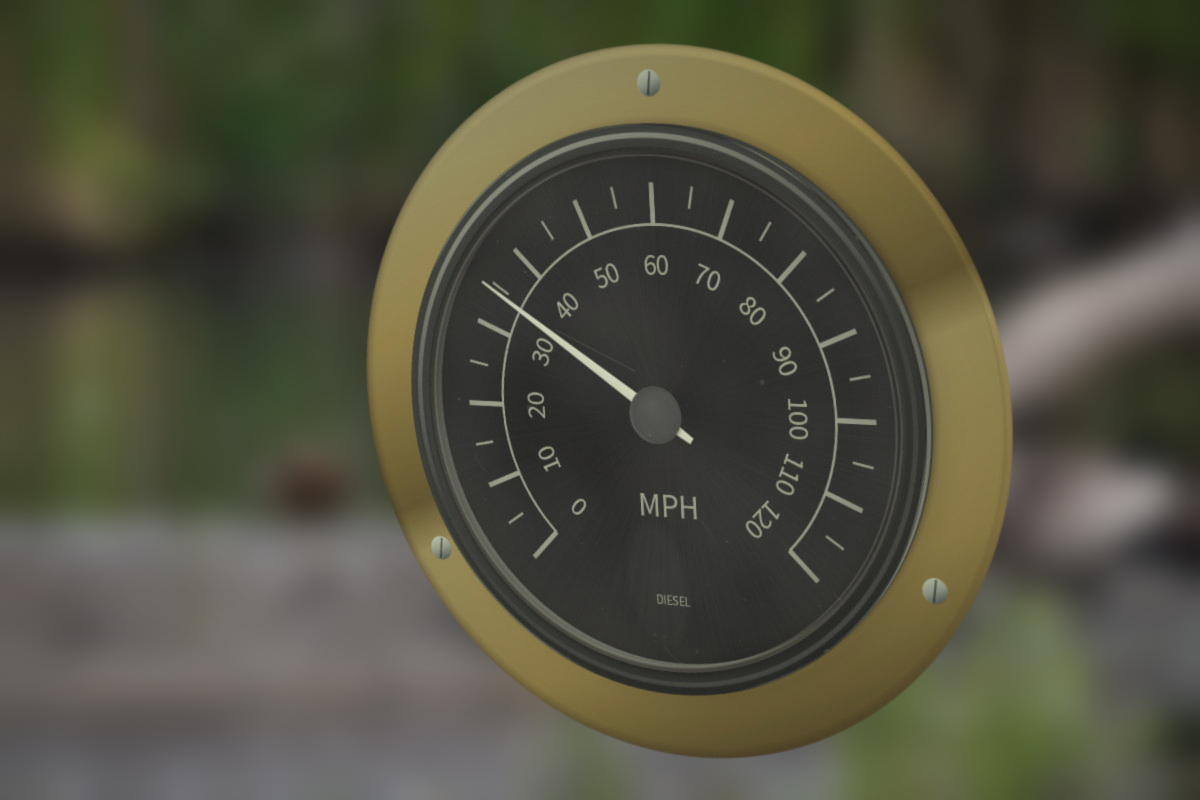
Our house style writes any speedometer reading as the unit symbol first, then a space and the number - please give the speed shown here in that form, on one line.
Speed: mph 35
